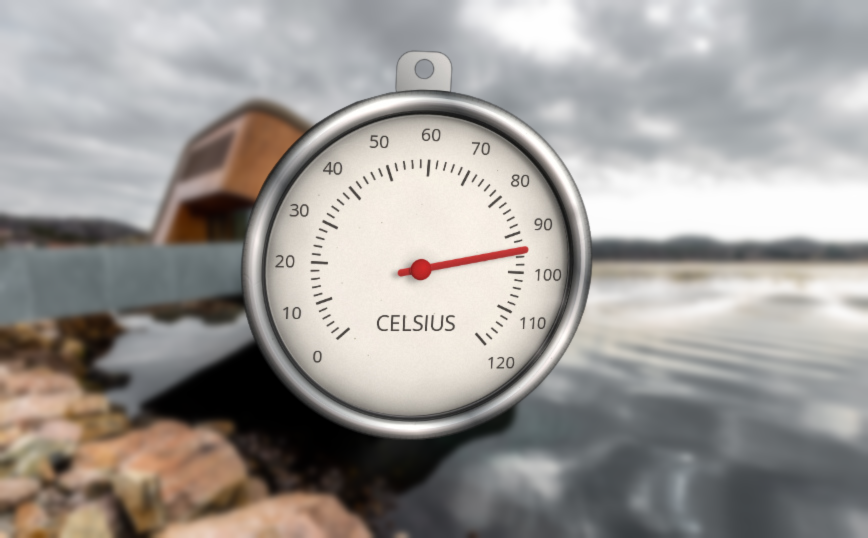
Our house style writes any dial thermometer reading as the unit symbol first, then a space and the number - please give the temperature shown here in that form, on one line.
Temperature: °C 94
